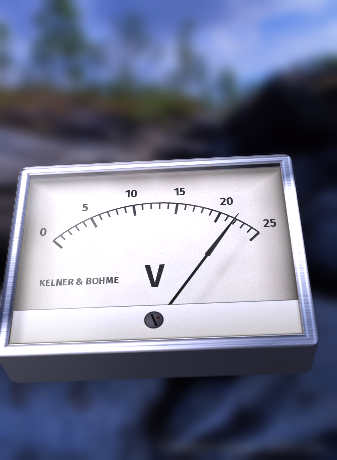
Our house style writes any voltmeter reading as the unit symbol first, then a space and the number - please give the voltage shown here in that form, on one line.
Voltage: V 22
